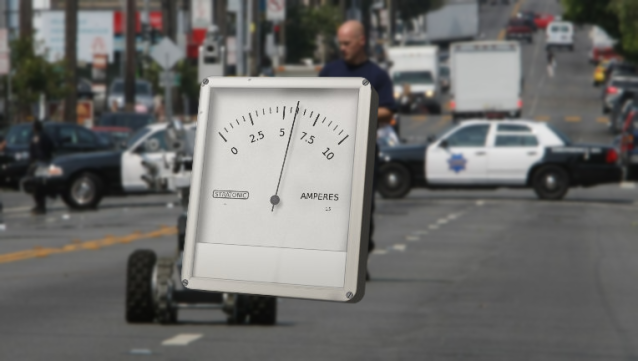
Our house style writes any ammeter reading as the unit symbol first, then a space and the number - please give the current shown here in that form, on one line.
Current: A 6
